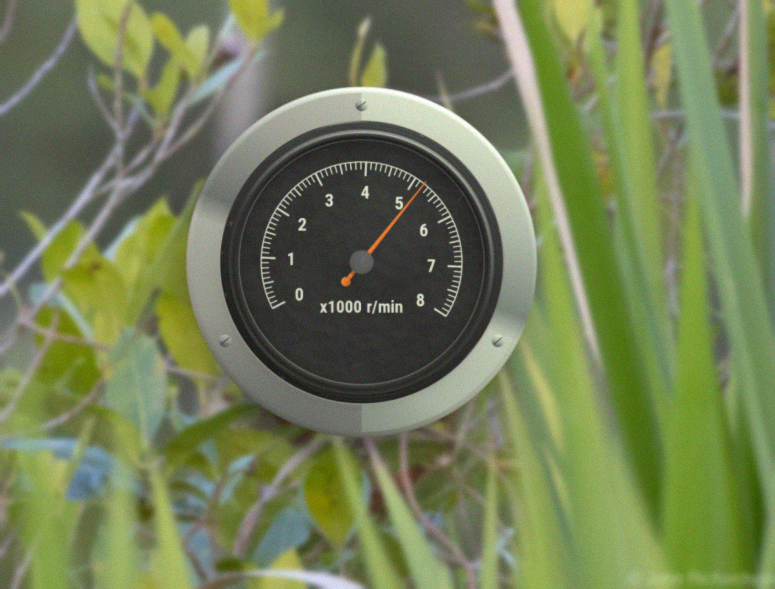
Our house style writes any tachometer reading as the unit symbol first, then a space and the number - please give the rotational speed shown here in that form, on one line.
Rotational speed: rpm 5200
